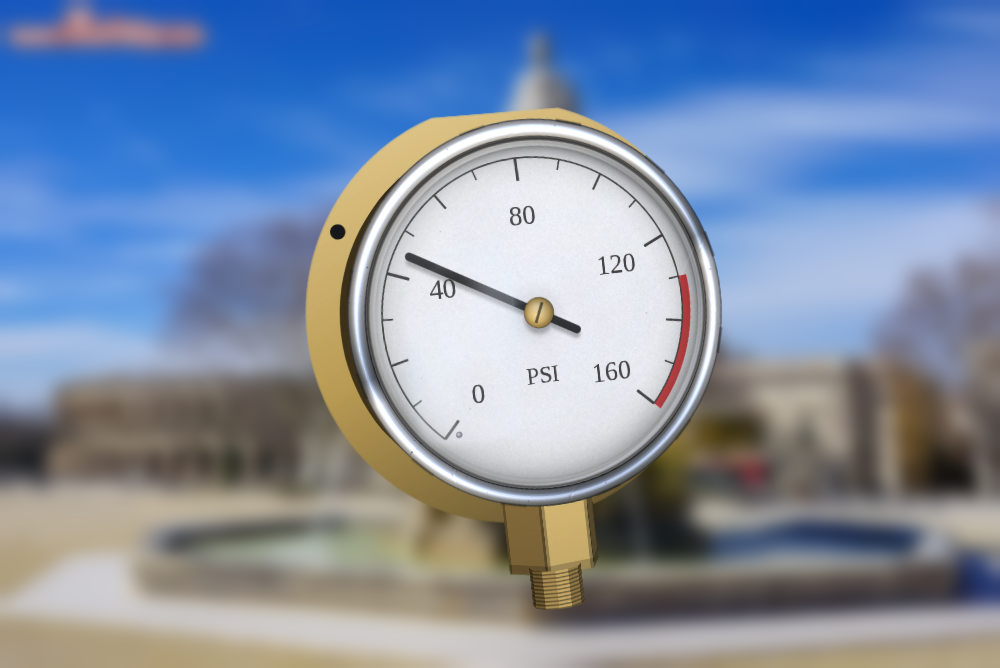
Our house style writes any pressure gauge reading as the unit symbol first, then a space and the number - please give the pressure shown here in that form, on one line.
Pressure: psi 45
